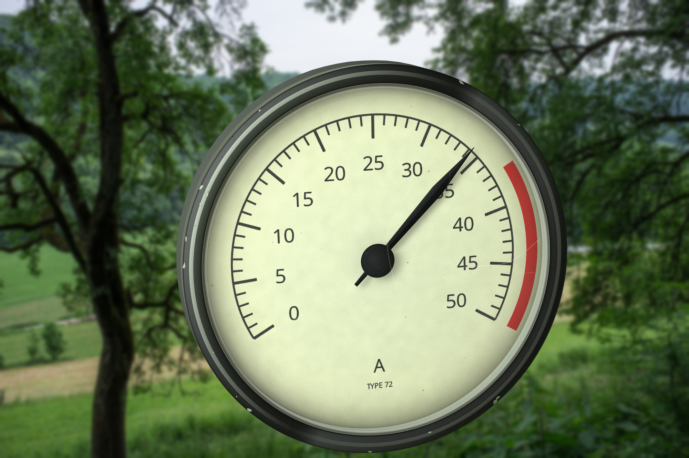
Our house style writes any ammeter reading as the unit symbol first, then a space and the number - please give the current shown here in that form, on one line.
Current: A 34
